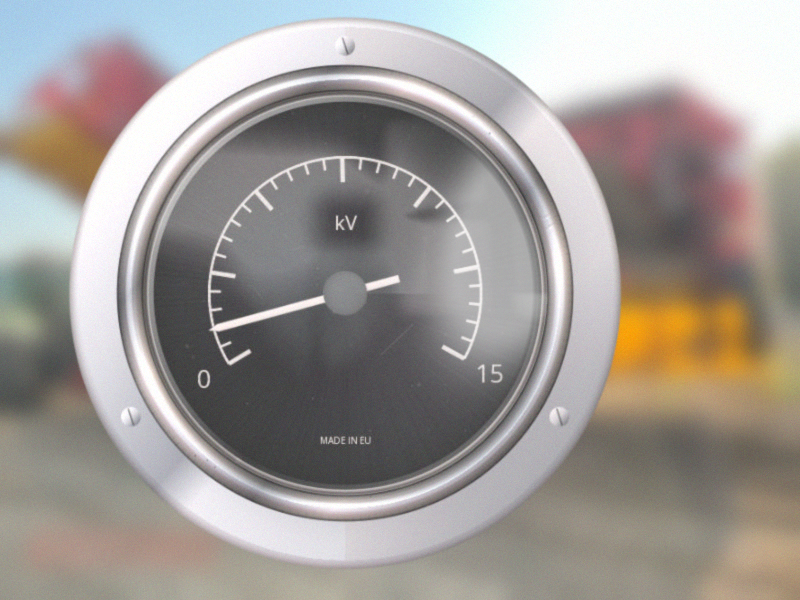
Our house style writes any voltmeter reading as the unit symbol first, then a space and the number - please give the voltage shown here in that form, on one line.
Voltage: kV 1
